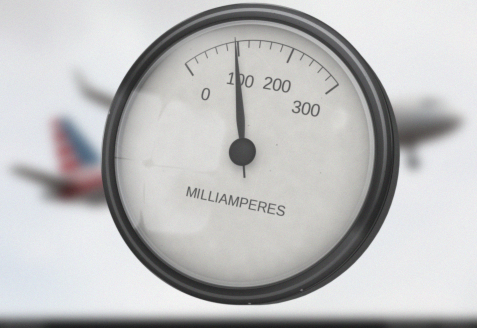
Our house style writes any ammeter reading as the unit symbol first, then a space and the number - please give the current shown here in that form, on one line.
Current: mA 100
